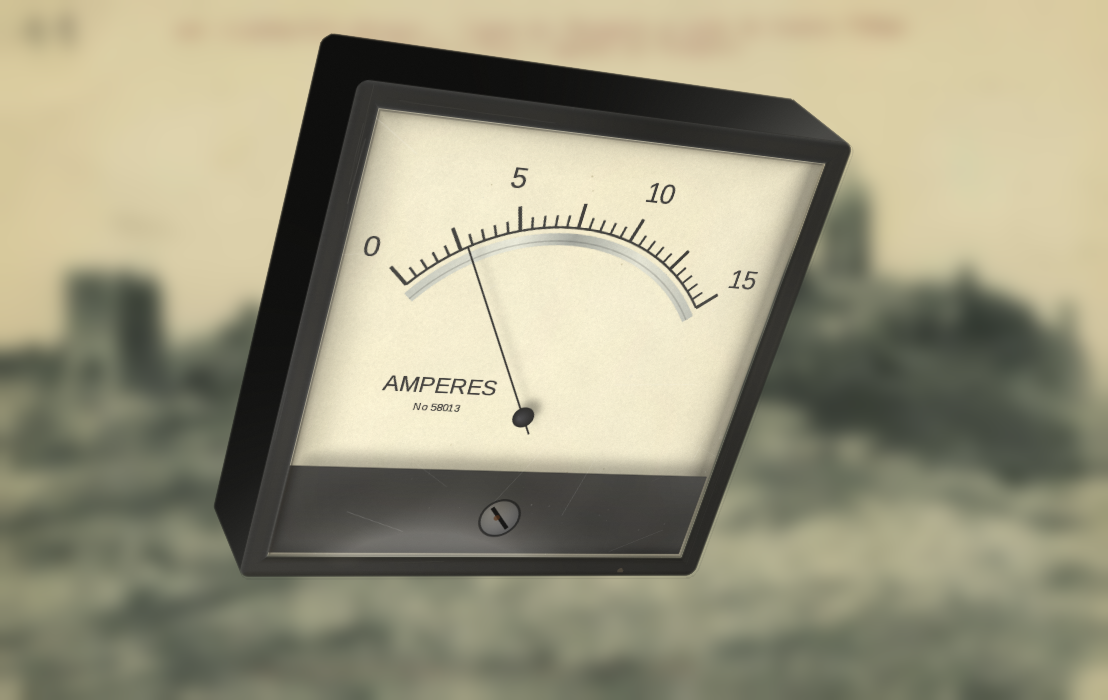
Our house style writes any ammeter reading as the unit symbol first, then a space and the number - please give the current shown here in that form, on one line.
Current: A 2.75
